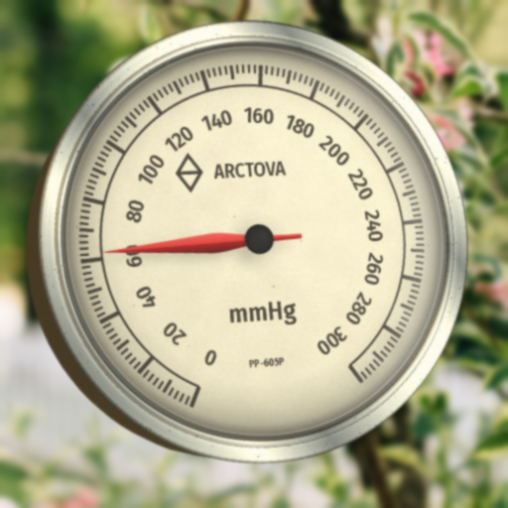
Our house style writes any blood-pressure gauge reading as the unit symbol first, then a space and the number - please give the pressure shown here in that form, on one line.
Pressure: mmHg 62
